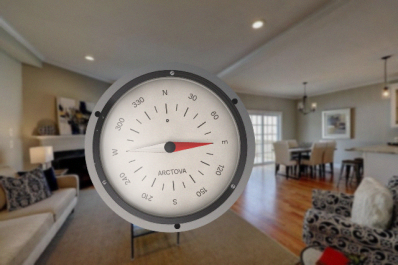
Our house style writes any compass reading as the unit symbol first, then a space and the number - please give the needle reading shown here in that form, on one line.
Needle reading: ° 90
